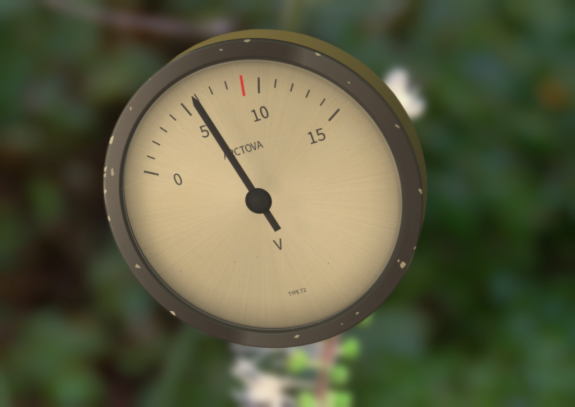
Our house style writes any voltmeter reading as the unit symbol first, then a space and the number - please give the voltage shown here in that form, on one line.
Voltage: V 6
